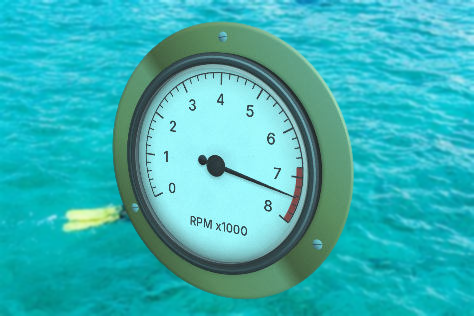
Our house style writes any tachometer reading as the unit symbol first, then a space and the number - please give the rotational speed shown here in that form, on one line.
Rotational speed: rpm 7400
